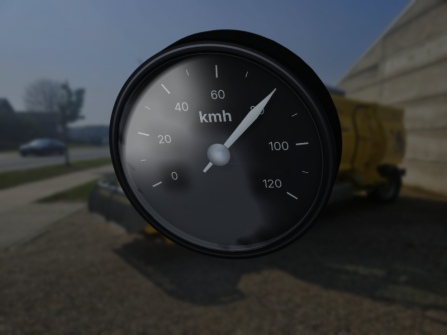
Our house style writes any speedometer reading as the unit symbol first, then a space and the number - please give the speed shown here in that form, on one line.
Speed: km/h 80
